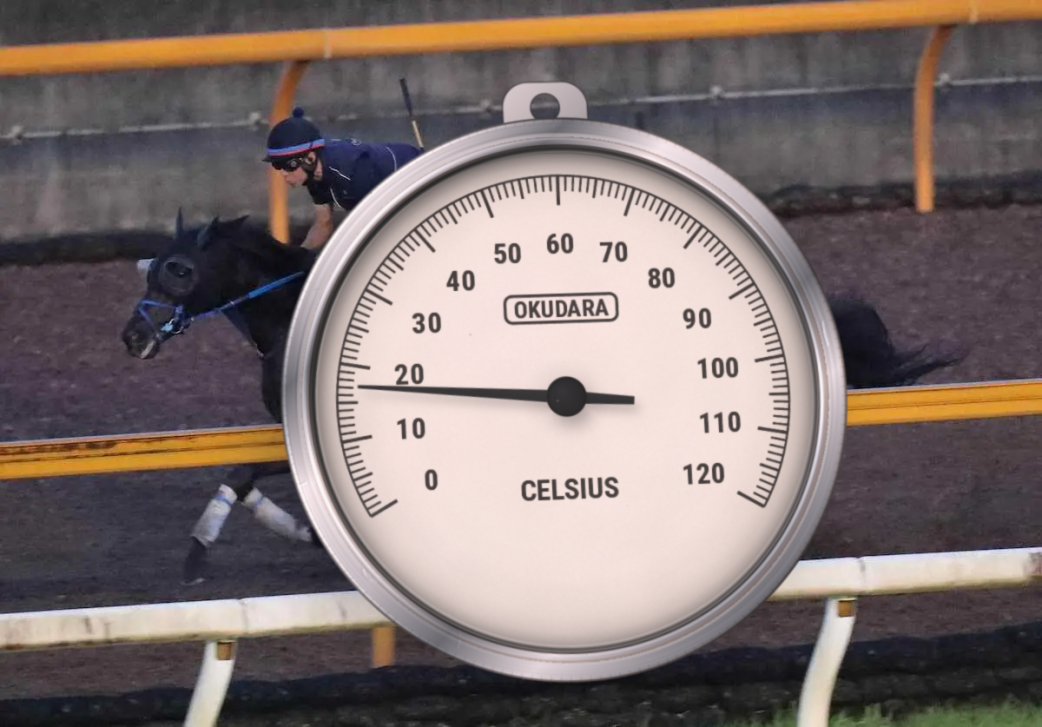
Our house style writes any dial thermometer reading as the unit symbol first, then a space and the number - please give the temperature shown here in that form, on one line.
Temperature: °C 17
